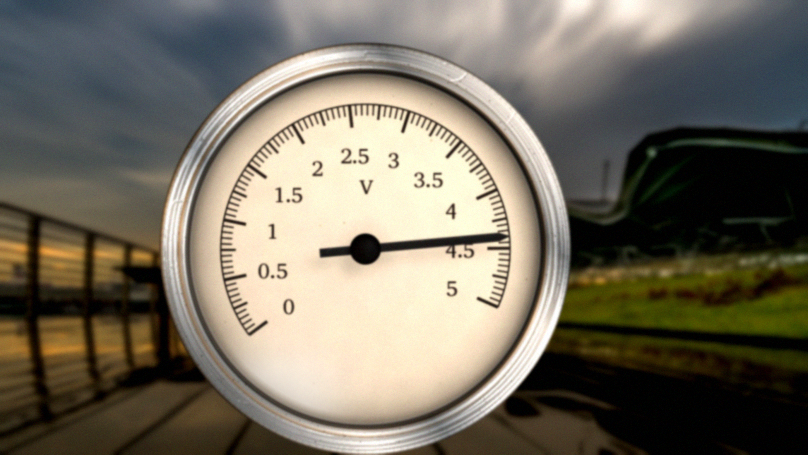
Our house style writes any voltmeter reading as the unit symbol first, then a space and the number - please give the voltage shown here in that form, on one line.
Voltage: V 4.4
